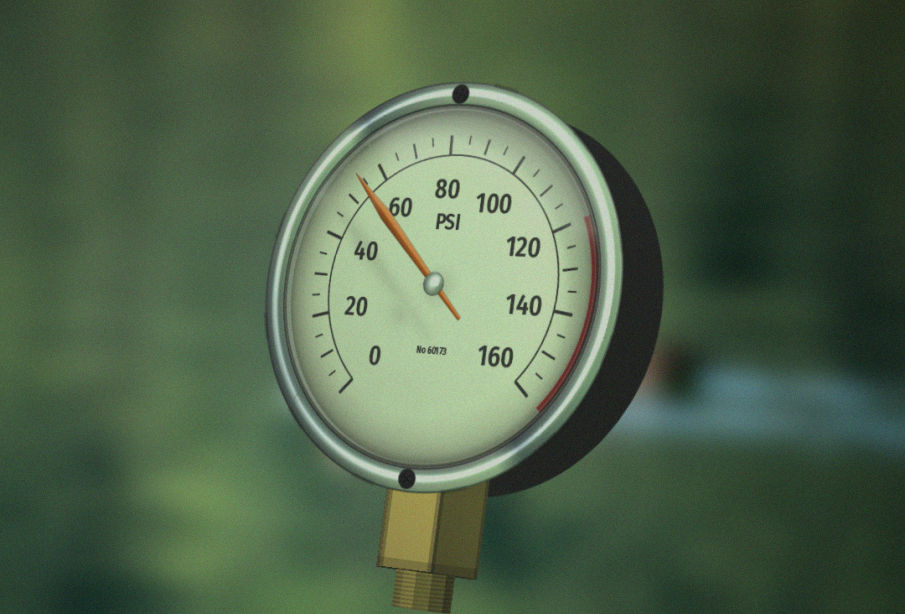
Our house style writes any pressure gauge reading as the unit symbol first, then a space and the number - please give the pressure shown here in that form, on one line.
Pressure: psi 55
